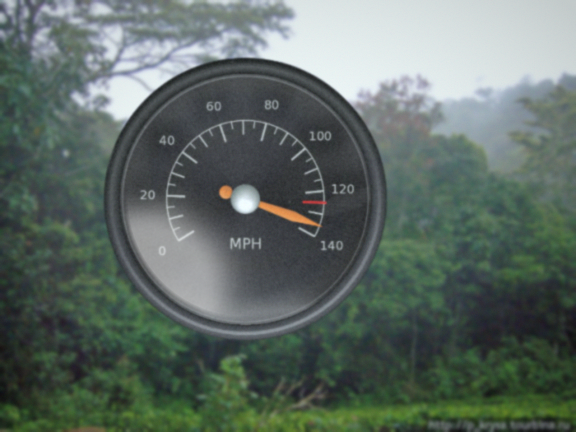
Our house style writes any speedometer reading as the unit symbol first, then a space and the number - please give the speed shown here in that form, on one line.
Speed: mph 135
